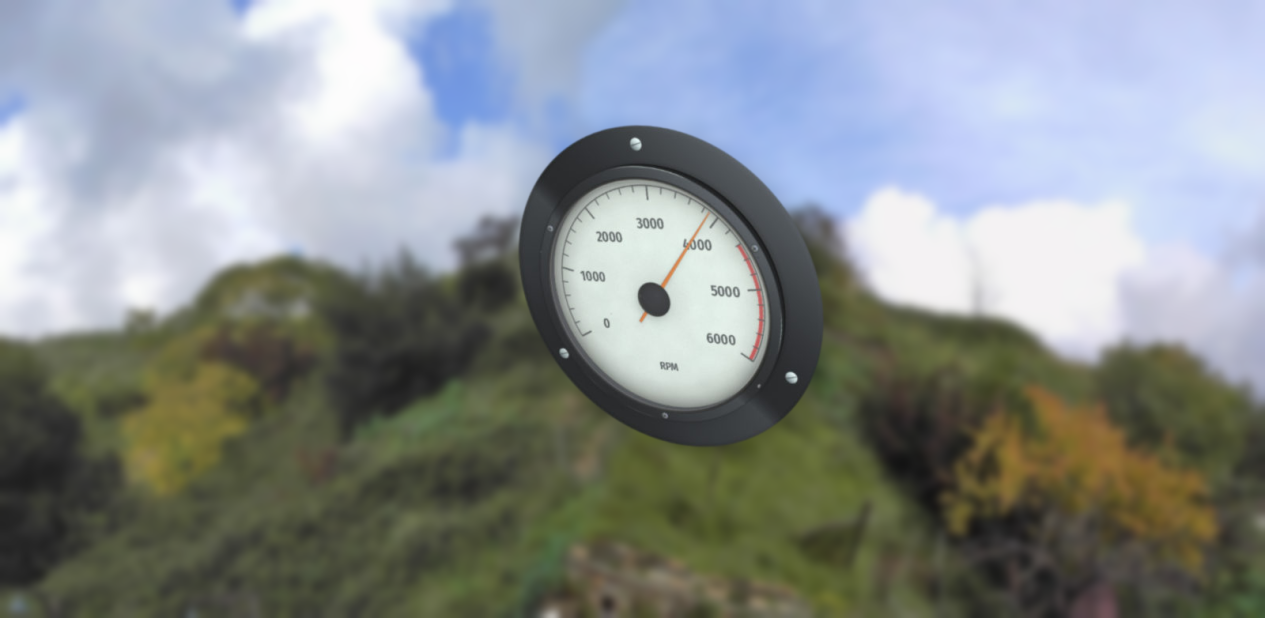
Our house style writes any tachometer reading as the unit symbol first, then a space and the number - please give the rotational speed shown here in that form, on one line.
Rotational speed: rpm 3900
